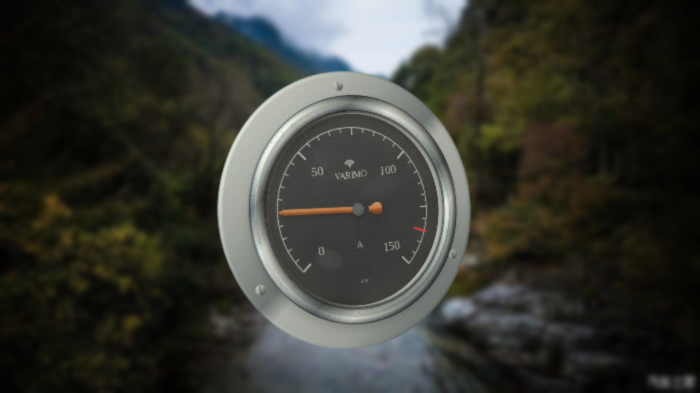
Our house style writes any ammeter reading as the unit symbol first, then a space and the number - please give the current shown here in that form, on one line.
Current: A 25
